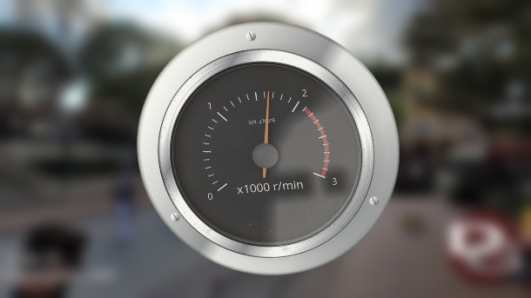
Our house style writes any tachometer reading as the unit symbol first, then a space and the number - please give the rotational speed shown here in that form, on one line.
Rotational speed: rpm 1650
